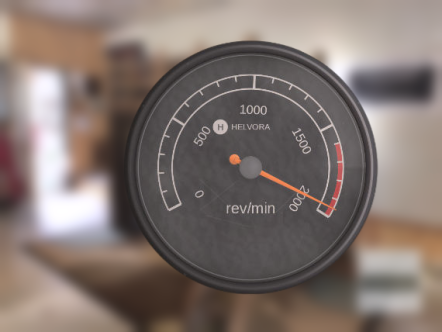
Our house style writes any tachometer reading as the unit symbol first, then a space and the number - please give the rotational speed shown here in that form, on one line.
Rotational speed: rpm 1950
